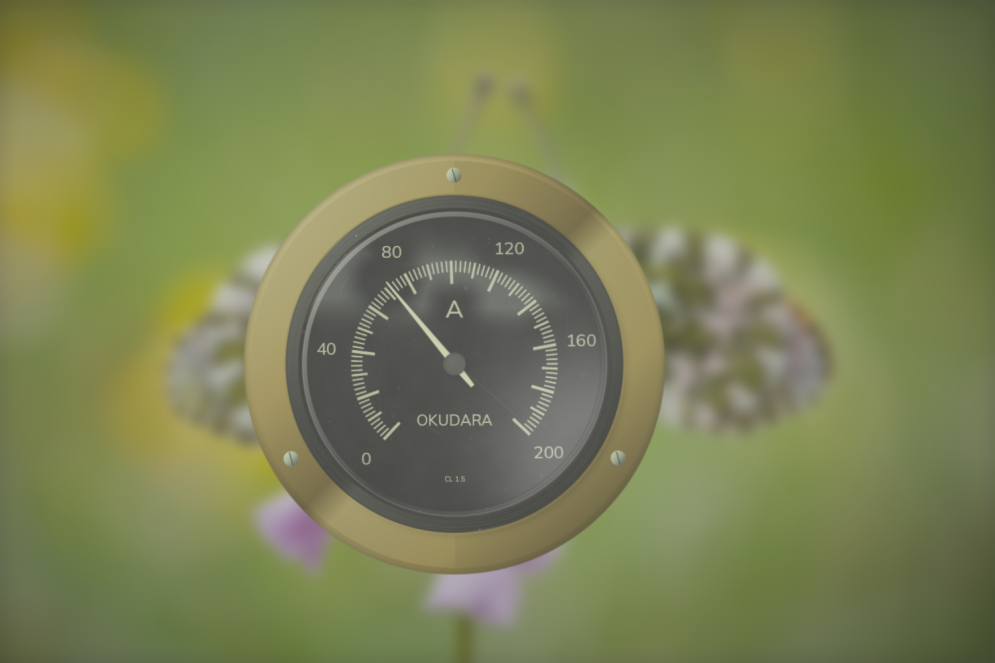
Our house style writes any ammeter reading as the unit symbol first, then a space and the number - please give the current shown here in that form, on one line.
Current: A 72
